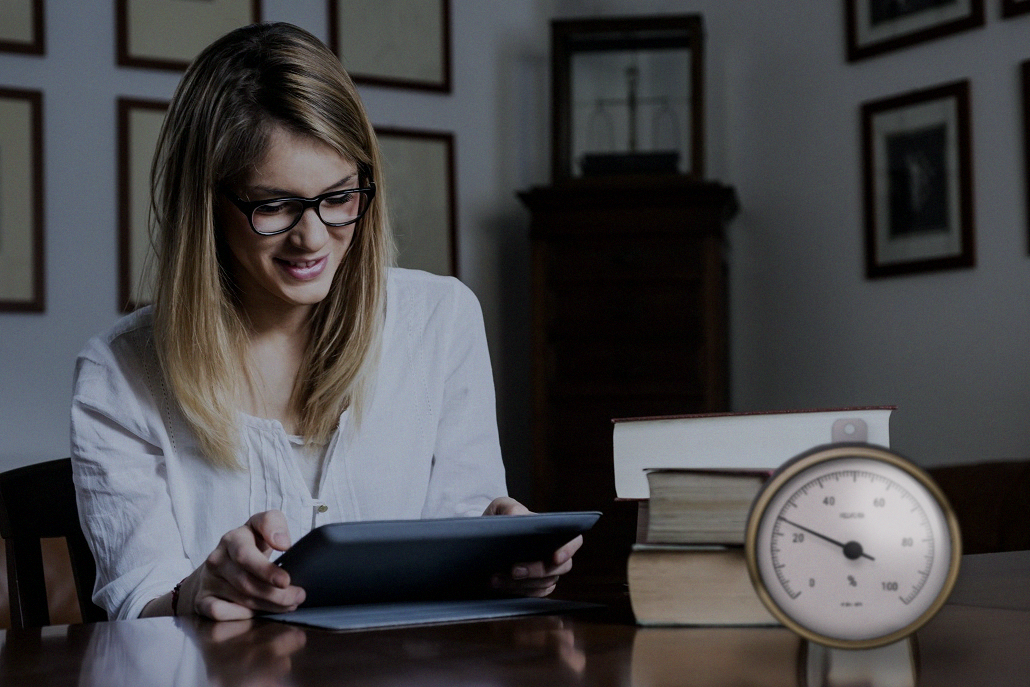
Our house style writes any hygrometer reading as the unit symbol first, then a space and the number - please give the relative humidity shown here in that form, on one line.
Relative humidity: % 25
